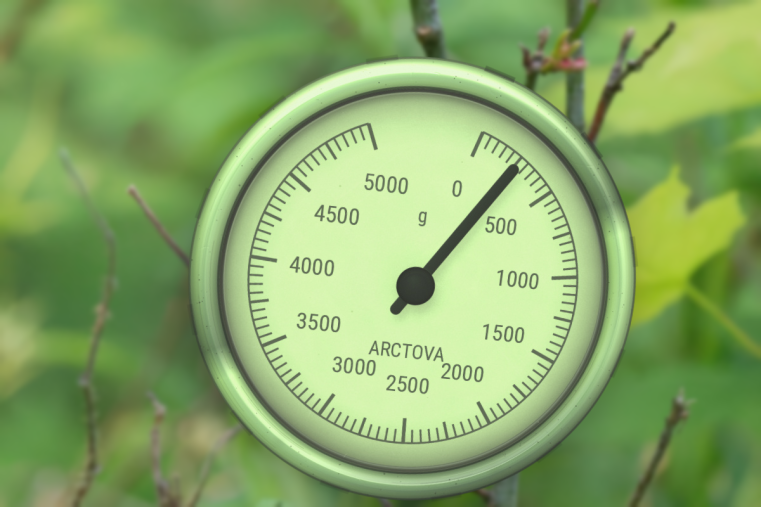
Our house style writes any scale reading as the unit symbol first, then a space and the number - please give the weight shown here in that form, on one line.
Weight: g 250
